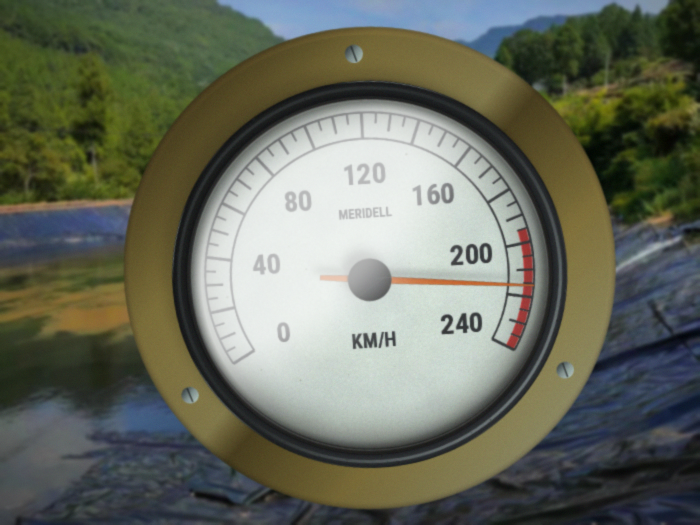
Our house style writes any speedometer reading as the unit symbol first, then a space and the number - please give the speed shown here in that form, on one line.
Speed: km/h 215
